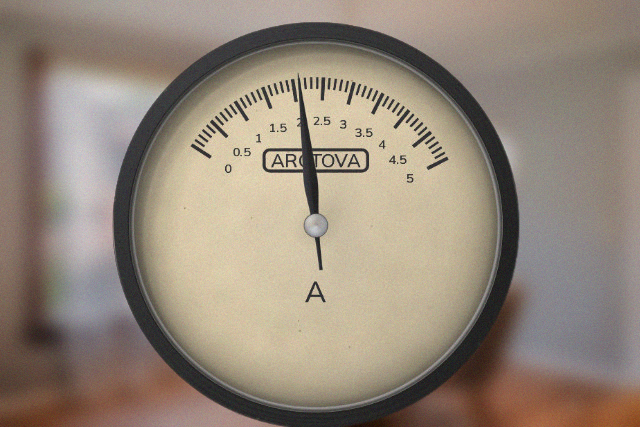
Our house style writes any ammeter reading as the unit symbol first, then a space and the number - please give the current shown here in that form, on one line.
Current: A 2.1
